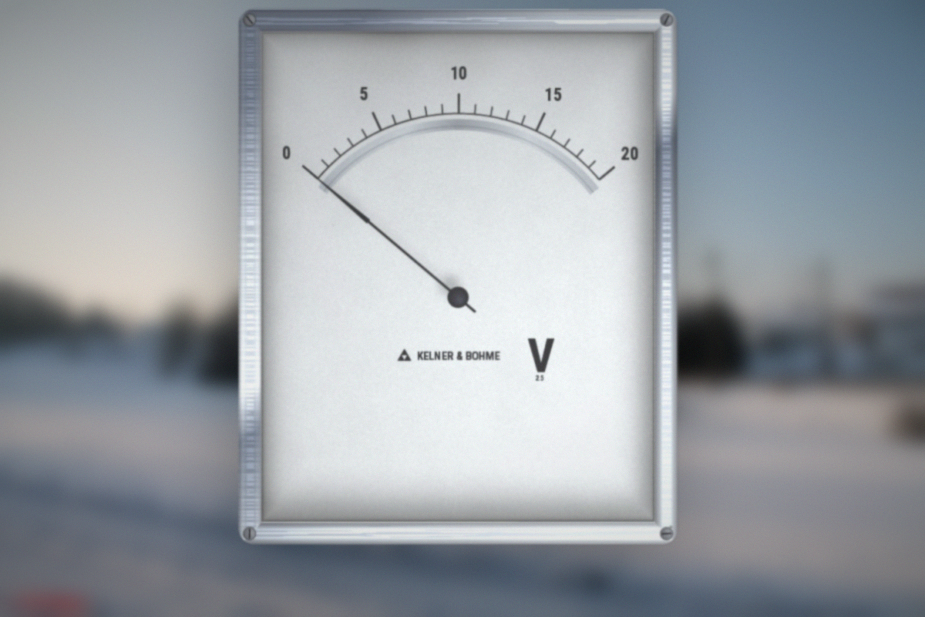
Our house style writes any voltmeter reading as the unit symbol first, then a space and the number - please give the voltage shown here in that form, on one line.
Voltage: V 0
